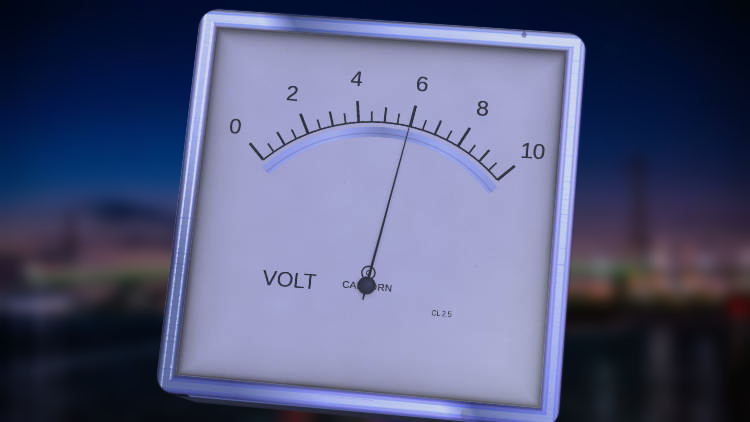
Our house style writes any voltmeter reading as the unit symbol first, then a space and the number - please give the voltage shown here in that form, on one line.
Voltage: V 6
